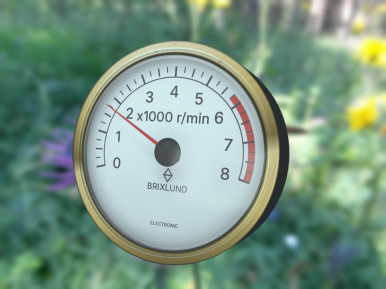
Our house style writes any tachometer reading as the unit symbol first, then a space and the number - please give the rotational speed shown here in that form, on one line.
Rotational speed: rpm 1750
